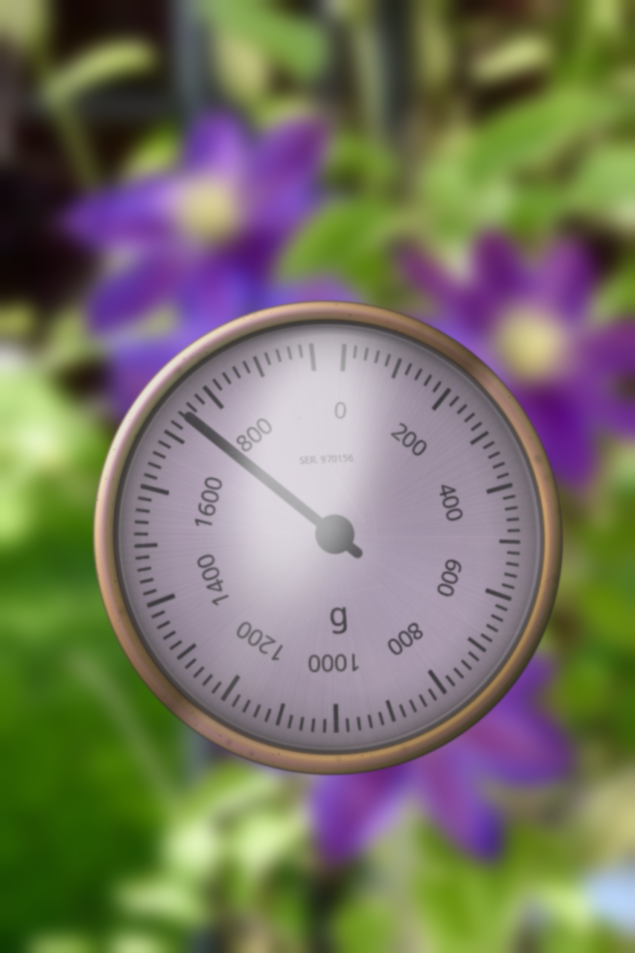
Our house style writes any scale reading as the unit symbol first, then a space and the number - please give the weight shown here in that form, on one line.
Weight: g 1740
